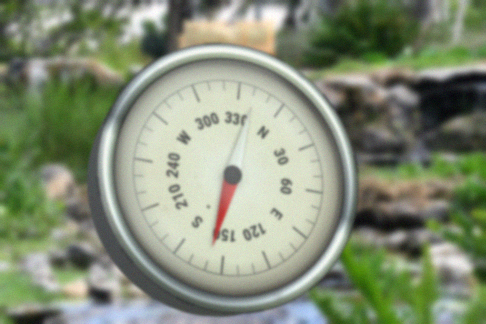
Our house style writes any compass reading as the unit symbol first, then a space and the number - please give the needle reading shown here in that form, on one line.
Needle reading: ° 160
